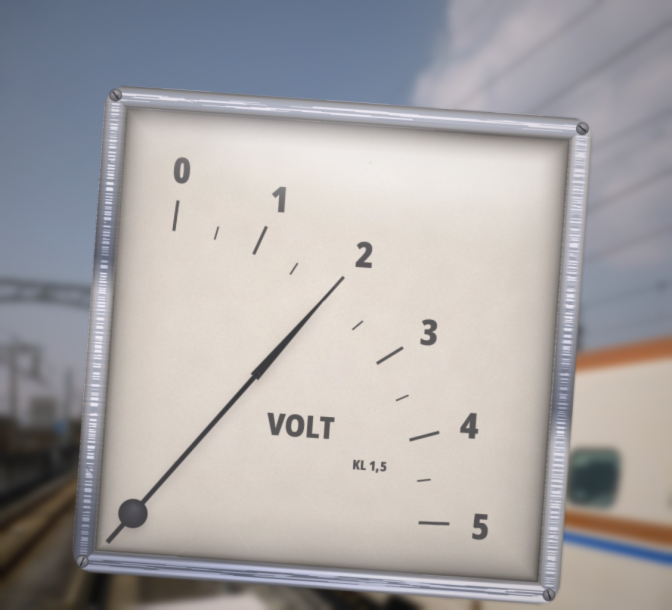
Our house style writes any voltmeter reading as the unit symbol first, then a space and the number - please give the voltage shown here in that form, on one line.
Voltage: V 2
